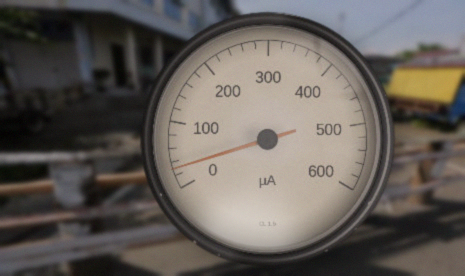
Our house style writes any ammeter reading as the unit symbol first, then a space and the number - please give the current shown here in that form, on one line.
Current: µA 30
